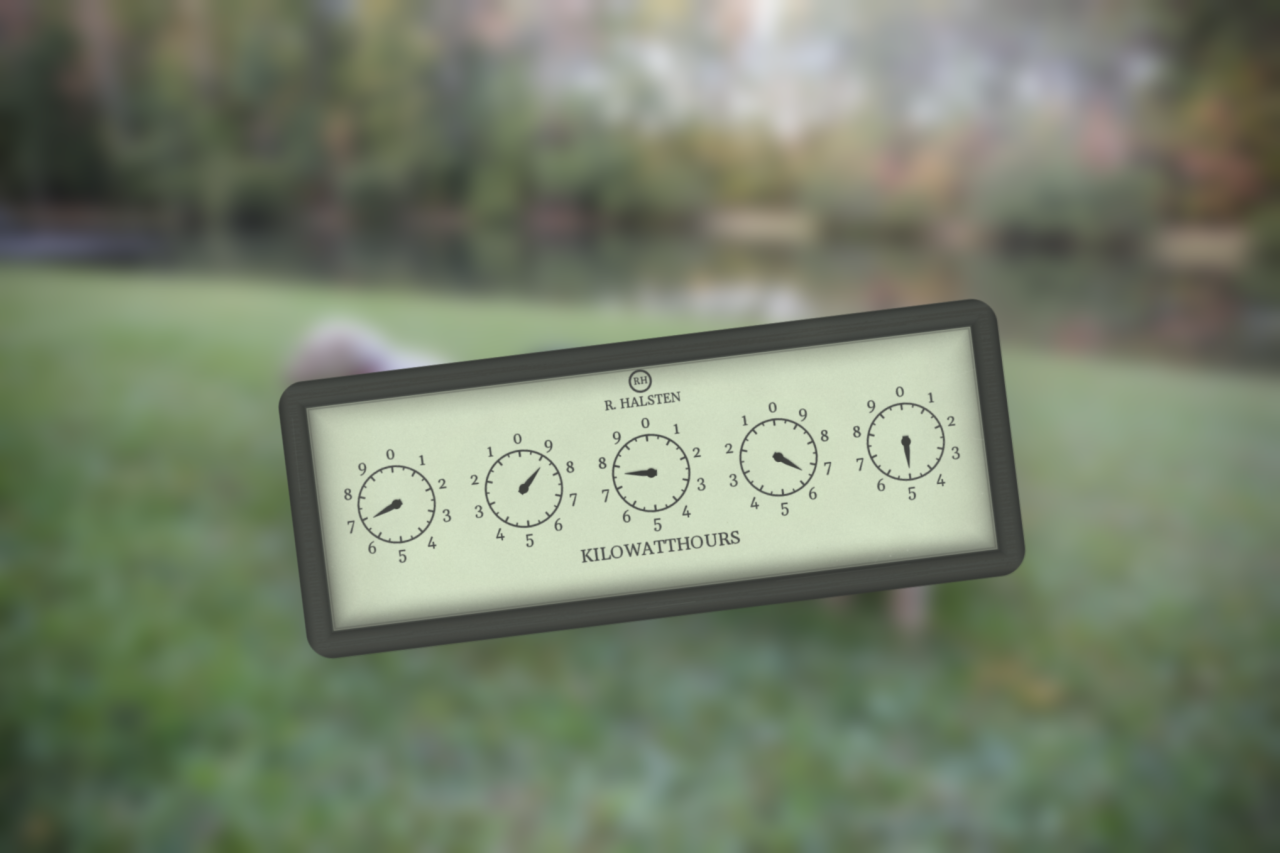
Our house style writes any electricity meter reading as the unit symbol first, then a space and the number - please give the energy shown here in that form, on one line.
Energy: kWh 68765
